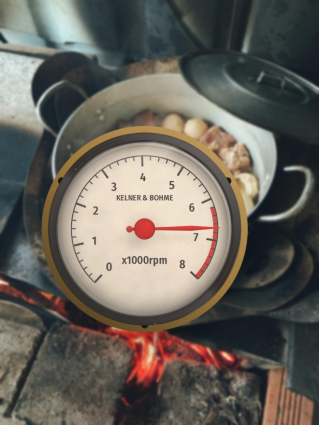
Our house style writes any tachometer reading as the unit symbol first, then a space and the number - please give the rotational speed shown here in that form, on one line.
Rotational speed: rpm 6700
